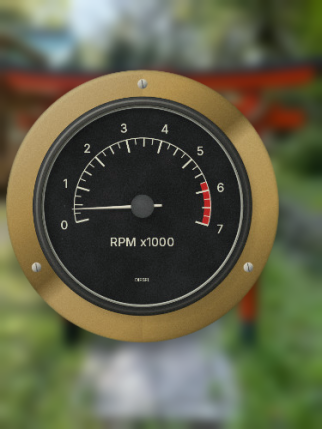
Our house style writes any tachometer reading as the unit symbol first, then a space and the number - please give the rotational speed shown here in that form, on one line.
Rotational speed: rpm 375
